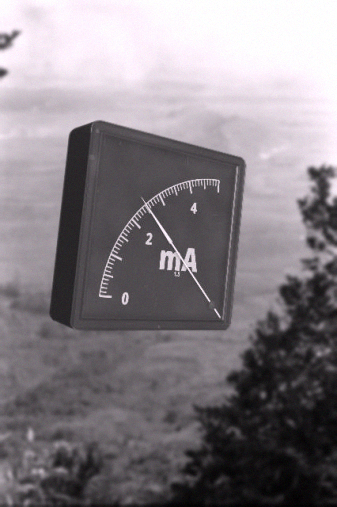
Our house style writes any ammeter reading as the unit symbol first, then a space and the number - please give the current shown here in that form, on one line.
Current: mA 2.5
